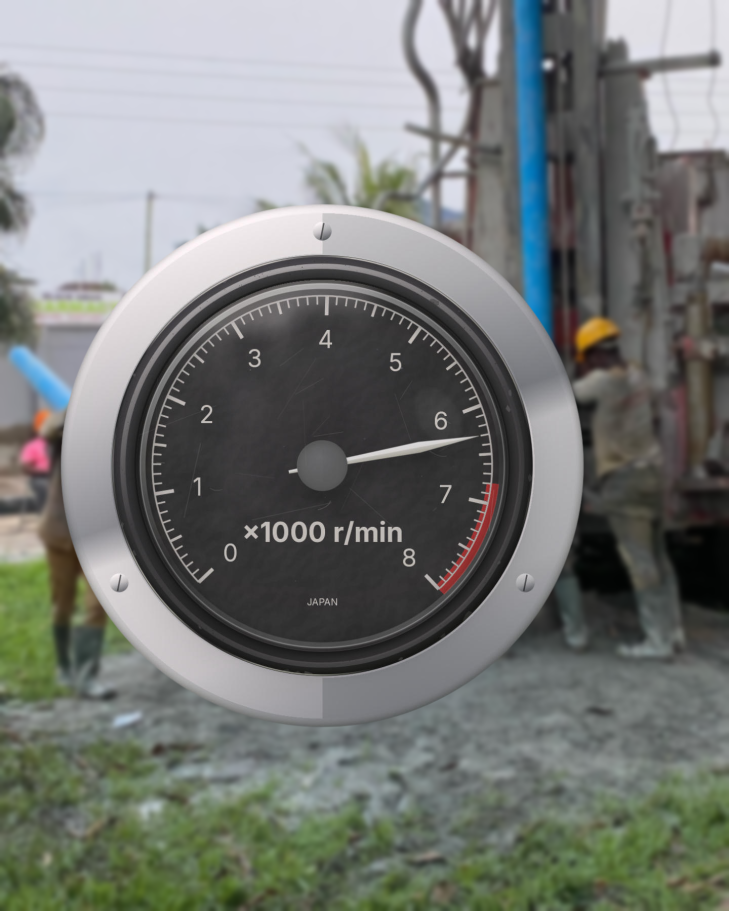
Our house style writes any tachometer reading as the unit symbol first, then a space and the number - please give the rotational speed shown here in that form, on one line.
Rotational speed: rpm 6300
